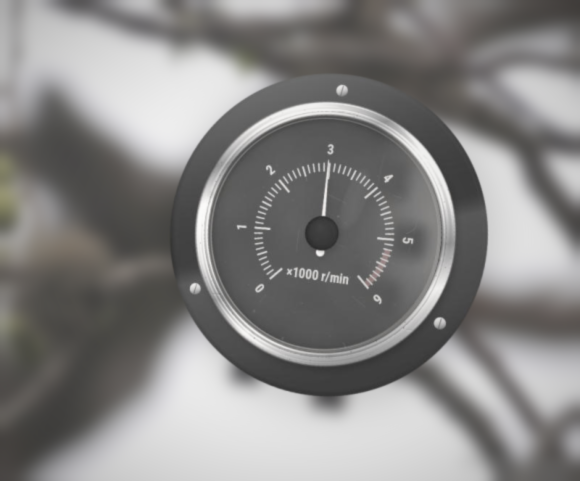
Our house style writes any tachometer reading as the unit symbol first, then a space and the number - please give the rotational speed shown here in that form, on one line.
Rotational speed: rpm 3000
